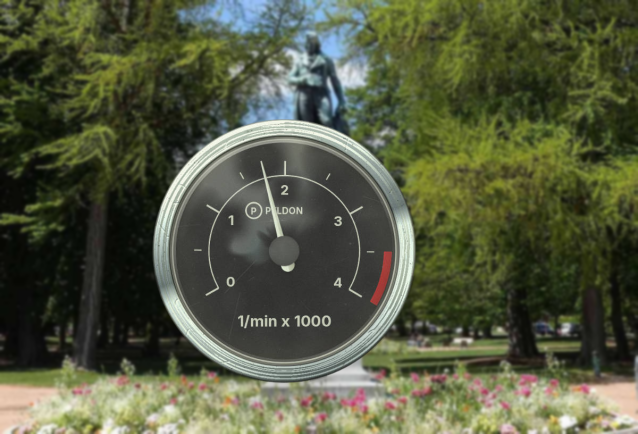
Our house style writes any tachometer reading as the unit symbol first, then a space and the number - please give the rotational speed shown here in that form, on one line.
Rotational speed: rpm 1750
